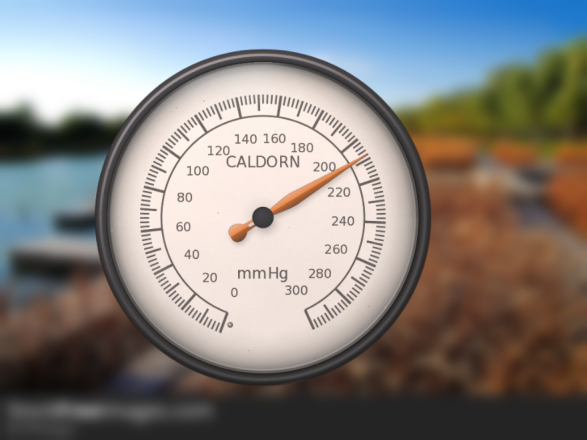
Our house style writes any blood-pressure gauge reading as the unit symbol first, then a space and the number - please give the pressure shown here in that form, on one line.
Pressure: mmHg 208
